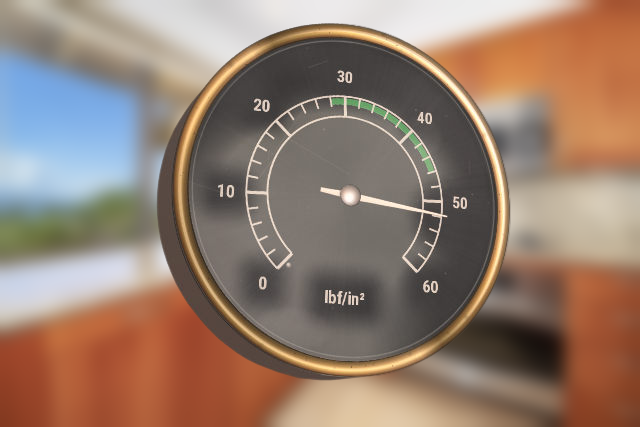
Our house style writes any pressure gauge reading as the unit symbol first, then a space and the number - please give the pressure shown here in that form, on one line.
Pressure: psi 52
